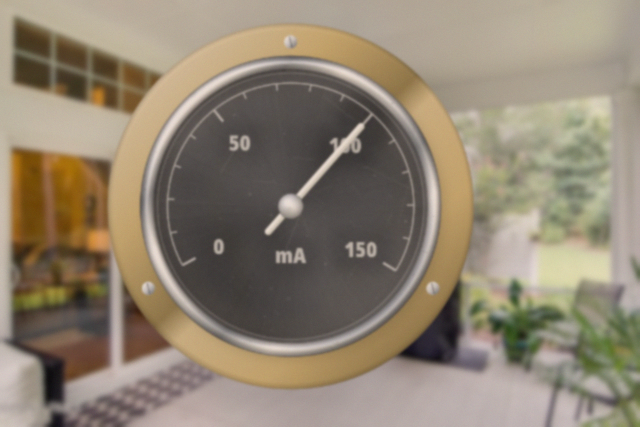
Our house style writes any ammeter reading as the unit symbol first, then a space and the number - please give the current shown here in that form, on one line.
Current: mA 100
